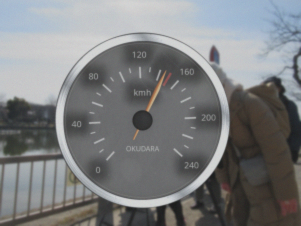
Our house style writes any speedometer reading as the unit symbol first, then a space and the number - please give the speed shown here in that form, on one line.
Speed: km/h 145
